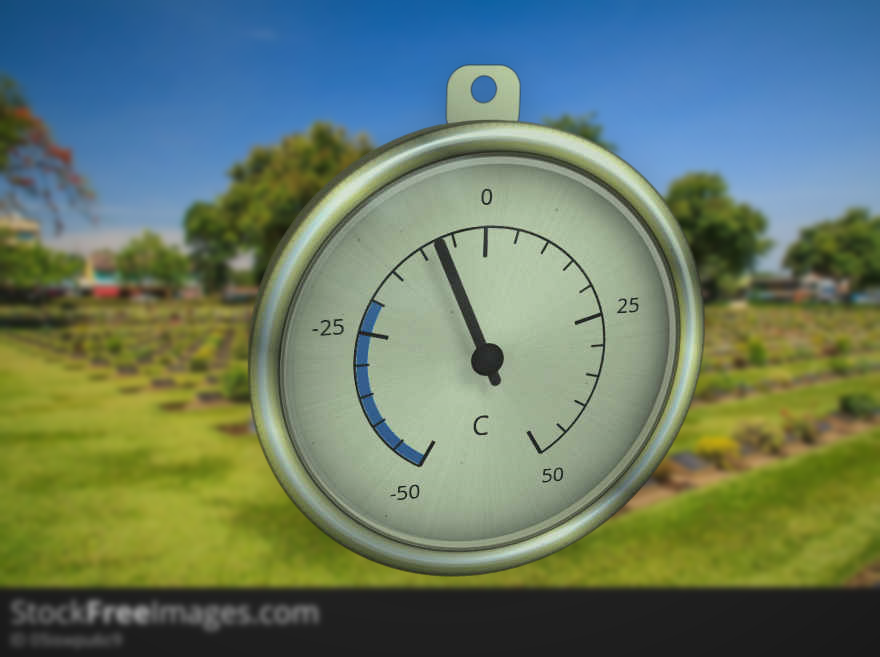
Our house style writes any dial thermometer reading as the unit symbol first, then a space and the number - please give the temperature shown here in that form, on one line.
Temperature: °C -7.5
